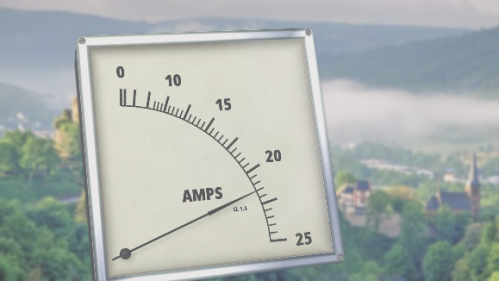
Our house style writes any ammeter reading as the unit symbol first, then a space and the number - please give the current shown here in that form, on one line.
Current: A 21.5
